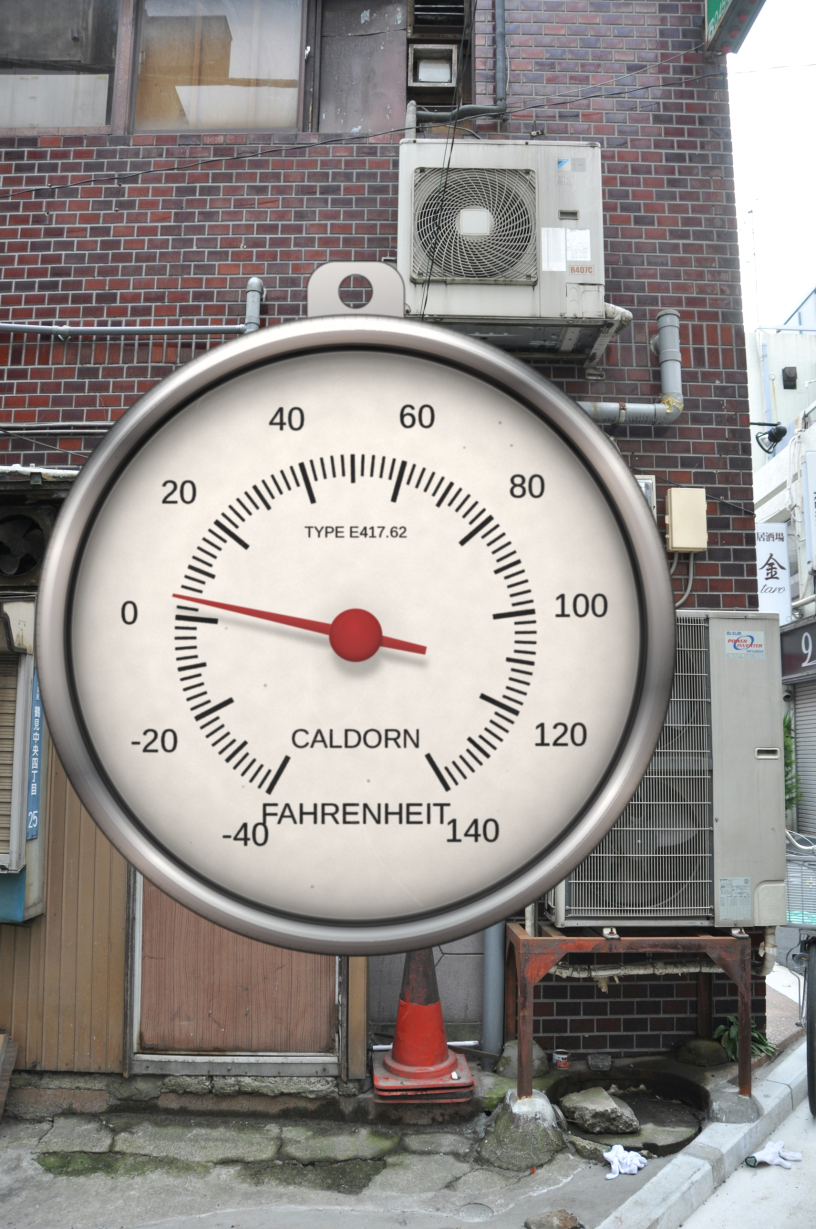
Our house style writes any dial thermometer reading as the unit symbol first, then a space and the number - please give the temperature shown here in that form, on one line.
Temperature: °F 4
